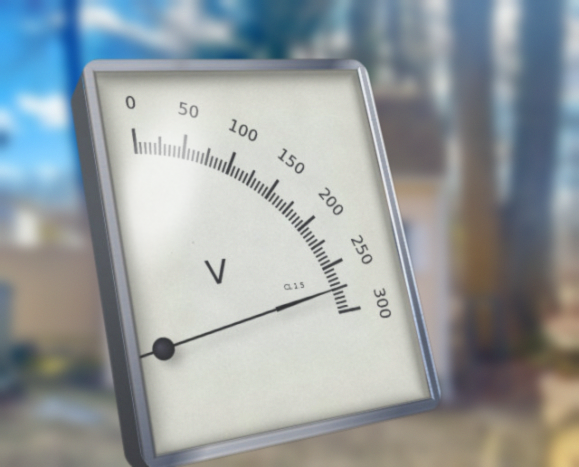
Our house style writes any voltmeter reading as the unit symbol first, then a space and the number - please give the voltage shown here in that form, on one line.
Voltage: V 275
